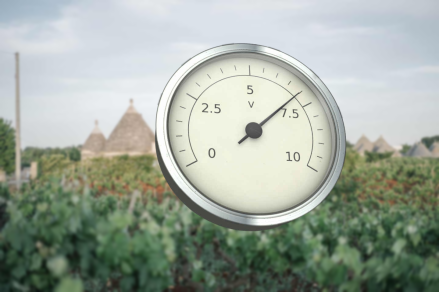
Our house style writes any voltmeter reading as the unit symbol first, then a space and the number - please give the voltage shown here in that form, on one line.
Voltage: V 7
